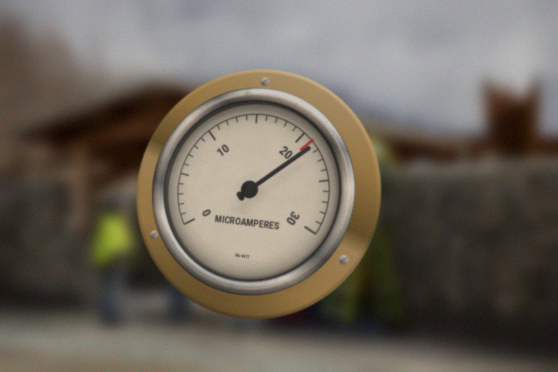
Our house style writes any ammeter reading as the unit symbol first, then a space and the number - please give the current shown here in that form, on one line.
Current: µA 21.5
